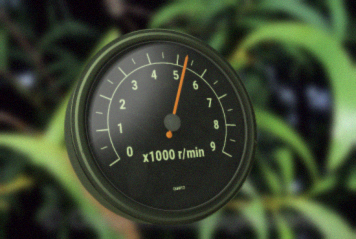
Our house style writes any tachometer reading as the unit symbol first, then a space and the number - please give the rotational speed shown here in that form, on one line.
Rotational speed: rpm 5250
